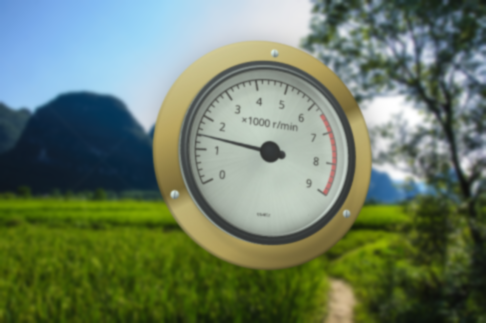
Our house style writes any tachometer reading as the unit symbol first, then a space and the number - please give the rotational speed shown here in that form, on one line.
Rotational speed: rpm 1400
